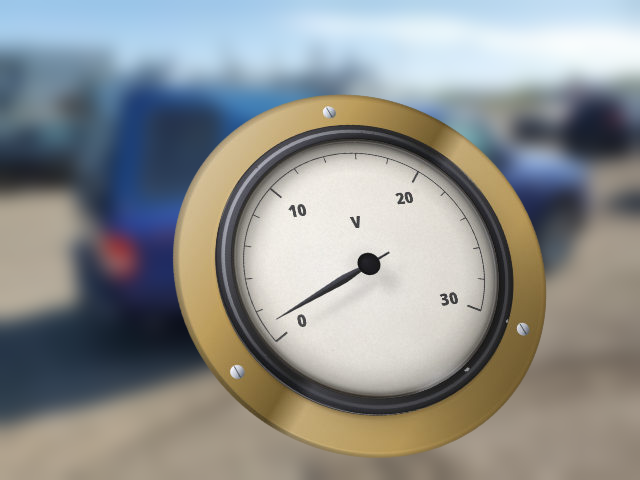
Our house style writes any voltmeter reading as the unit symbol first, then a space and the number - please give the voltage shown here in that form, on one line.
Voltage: V 1
